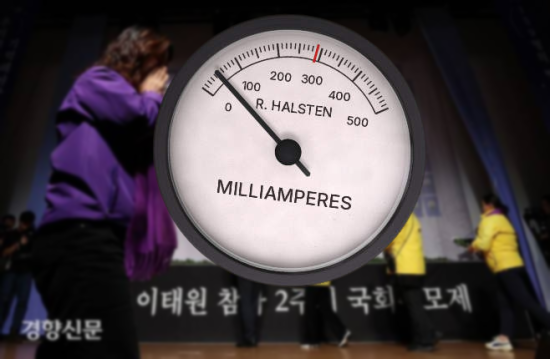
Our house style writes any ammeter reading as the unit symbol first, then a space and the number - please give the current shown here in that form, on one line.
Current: mA 50
